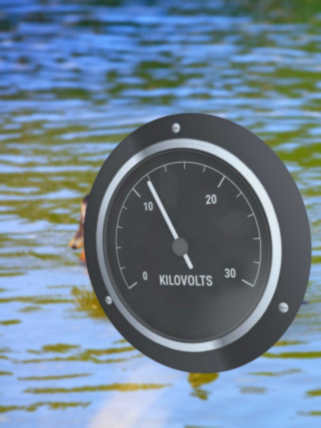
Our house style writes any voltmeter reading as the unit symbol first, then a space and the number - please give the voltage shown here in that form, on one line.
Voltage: kV 12
